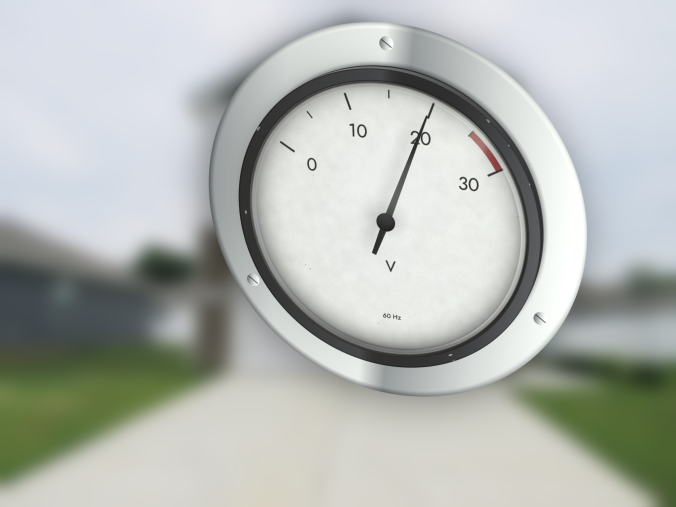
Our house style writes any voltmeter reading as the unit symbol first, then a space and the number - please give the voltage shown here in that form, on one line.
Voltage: V 20
